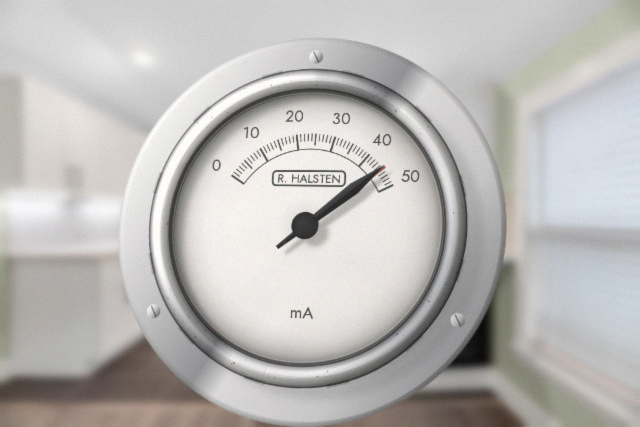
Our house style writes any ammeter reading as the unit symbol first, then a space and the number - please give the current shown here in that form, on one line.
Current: mA 45
